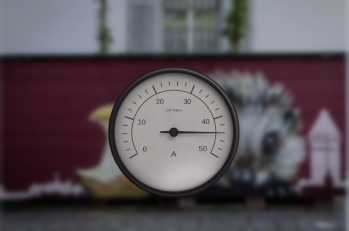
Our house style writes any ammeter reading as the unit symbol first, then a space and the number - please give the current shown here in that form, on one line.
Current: A 44
